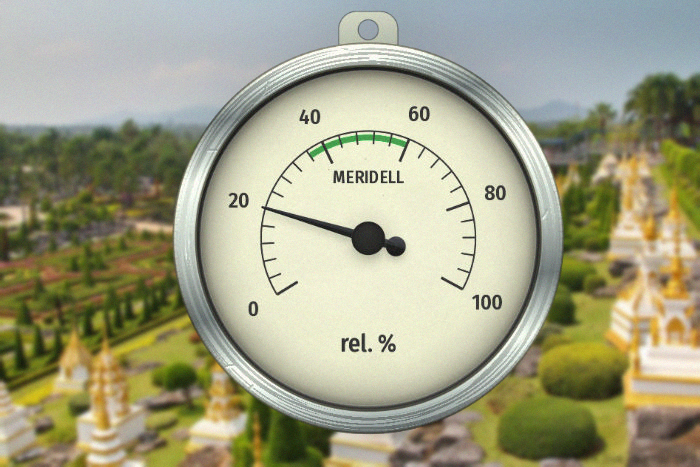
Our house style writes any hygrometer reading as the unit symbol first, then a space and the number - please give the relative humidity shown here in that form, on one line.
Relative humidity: % 20
